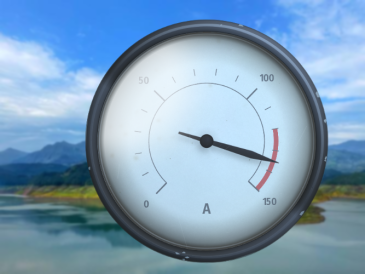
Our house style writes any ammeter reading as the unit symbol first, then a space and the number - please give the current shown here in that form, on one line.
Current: A 135
